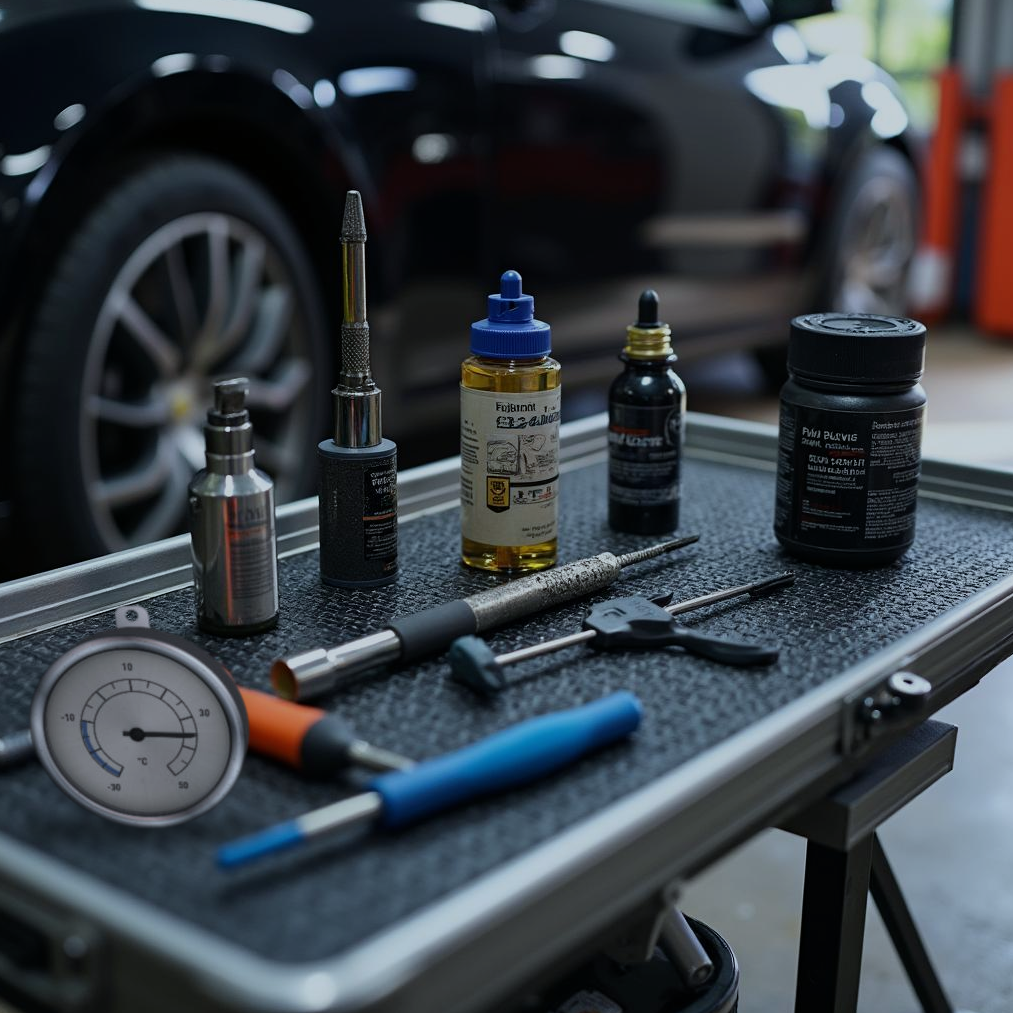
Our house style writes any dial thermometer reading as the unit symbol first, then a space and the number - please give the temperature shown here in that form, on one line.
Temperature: °C 35
